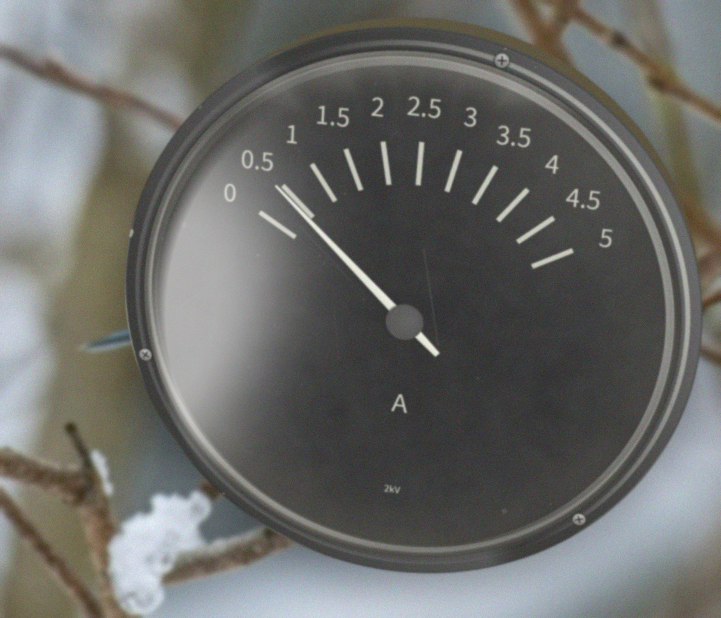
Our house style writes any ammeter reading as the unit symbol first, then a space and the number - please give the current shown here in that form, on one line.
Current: A 0.5
